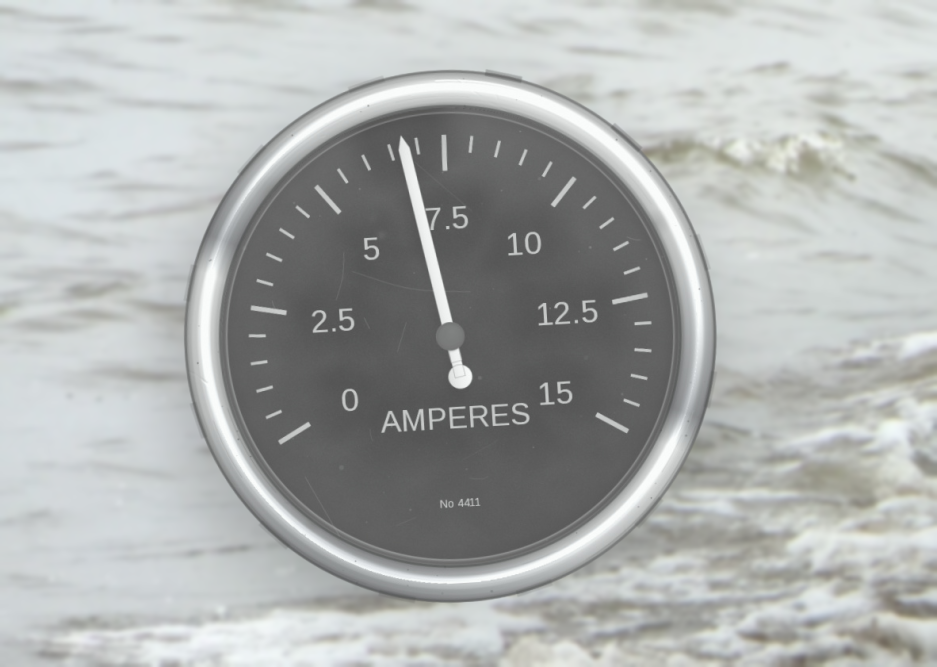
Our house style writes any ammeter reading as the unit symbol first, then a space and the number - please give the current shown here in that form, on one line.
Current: A 6.75
